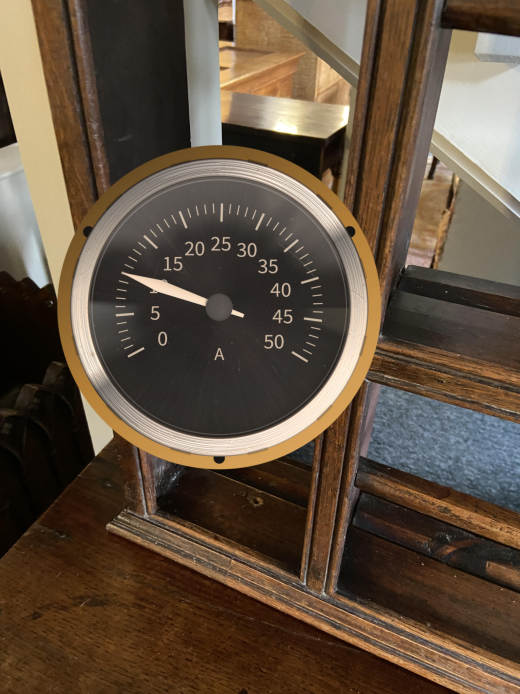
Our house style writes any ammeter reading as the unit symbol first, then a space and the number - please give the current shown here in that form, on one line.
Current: A 10
